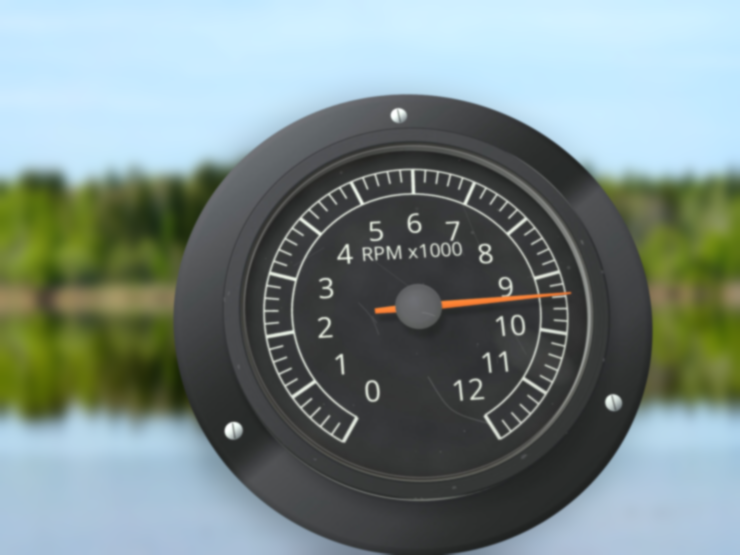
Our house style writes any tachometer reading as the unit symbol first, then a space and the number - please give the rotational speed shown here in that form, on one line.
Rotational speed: rpm 9400
